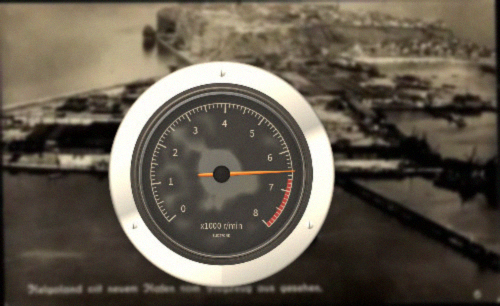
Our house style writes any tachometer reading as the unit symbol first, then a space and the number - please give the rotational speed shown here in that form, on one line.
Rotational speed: rpm 6500
